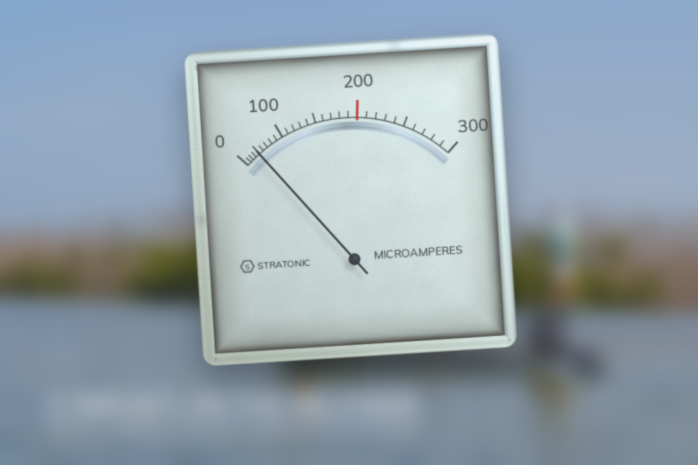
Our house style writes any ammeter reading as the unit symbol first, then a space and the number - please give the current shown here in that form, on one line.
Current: µA 50
